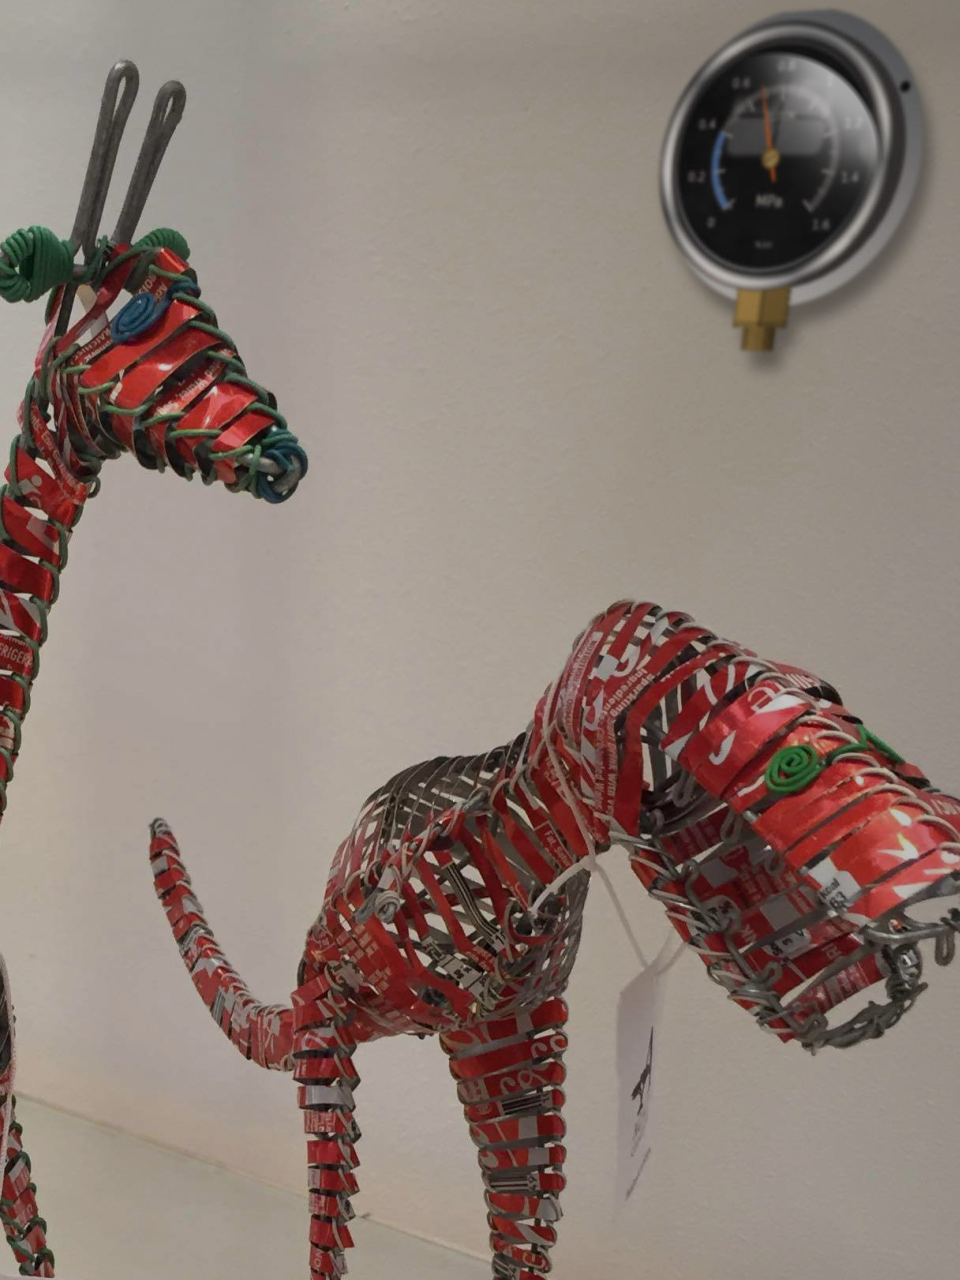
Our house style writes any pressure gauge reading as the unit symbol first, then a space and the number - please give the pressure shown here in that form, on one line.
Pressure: MPa 0.7
